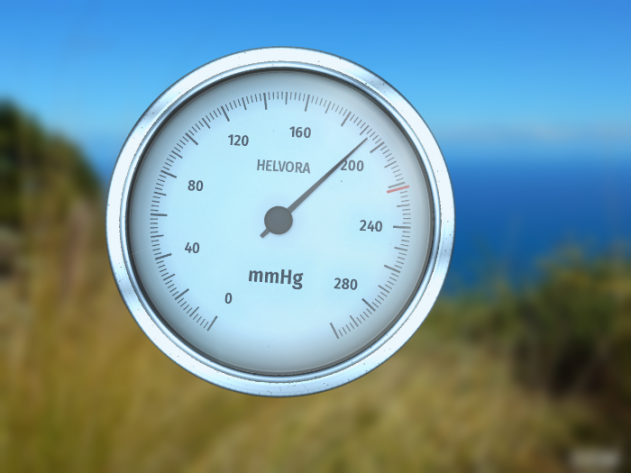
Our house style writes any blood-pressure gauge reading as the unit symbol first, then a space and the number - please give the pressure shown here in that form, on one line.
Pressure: mmHg 194
